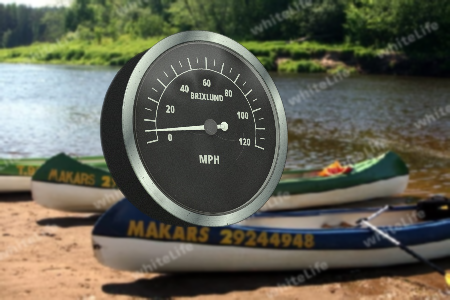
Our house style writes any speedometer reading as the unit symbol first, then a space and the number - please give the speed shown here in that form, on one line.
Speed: mph 5
